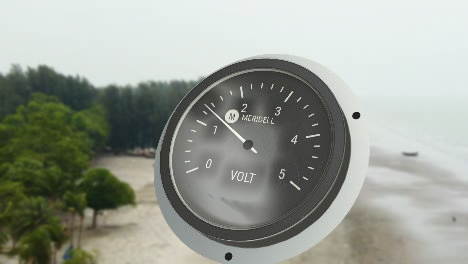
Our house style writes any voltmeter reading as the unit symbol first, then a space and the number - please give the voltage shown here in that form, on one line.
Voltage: V 1.3
